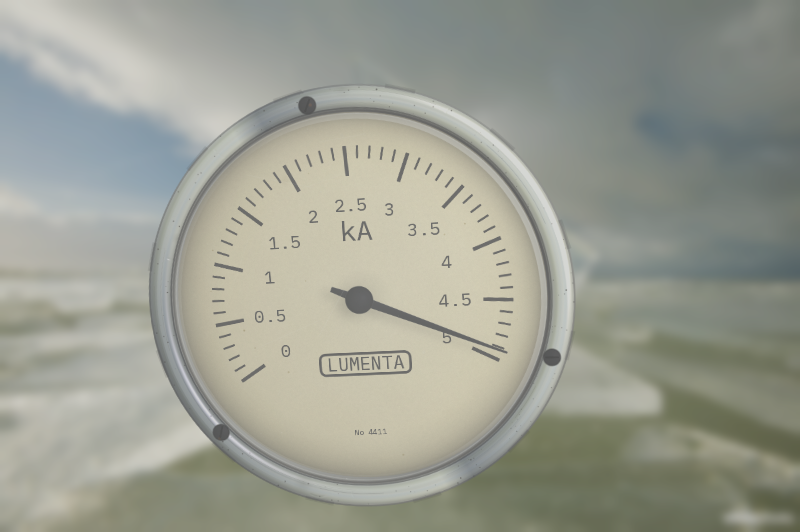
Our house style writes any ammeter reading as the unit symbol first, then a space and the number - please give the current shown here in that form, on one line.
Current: kA 4.9
